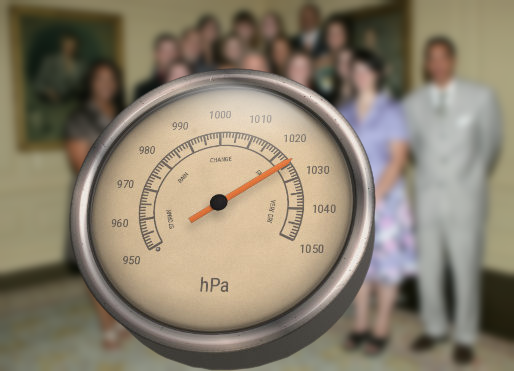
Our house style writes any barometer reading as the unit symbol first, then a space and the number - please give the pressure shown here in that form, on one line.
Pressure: hPa 1025
